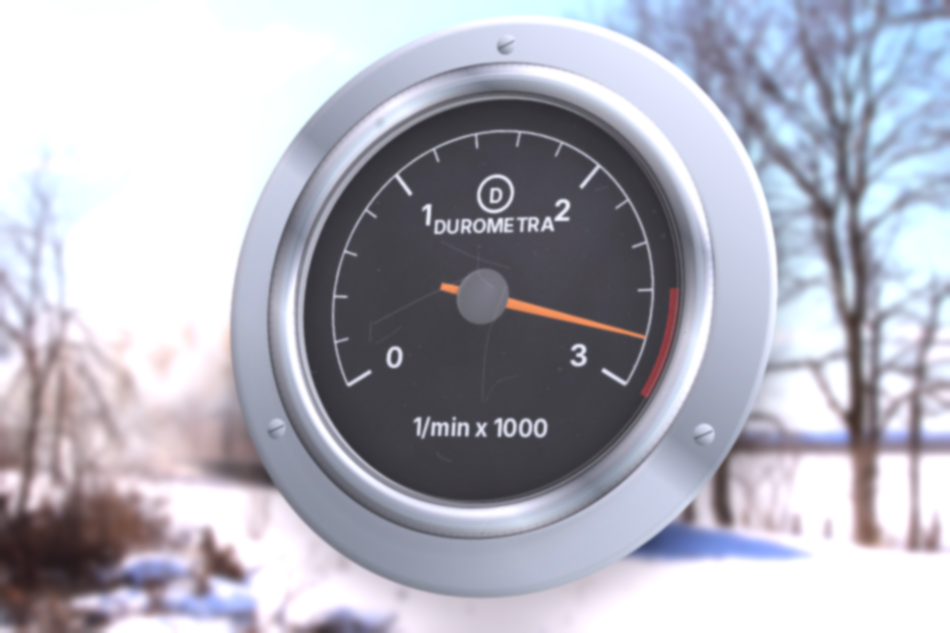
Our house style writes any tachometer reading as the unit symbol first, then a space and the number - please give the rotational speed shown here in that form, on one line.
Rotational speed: rpm 2800
